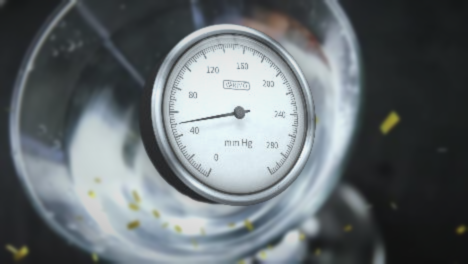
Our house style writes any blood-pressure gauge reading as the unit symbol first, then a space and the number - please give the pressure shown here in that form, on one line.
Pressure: mmHg 50
